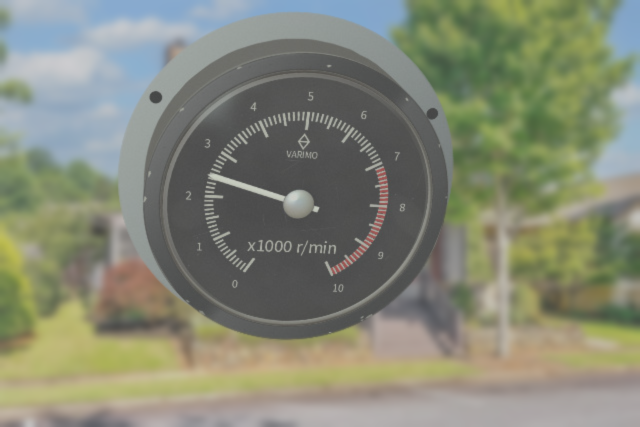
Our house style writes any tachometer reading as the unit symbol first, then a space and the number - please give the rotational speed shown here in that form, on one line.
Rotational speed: rpm 2500
